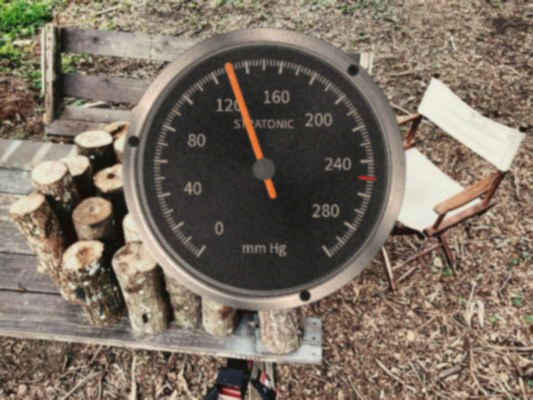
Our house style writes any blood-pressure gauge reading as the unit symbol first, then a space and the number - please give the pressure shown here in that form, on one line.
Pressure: mmHg 130
